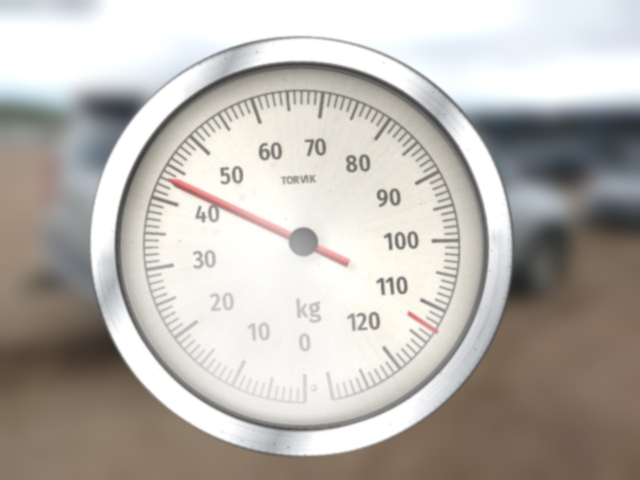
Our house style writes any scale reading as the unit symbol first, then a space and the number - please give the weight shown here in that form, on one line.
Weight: kg 43
